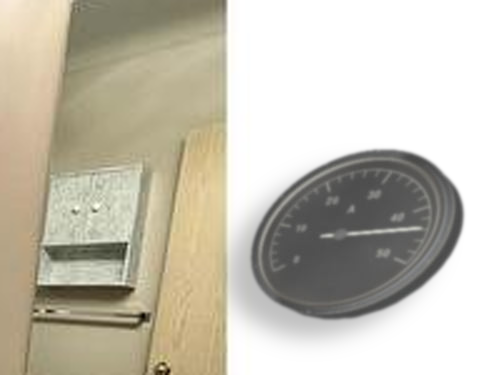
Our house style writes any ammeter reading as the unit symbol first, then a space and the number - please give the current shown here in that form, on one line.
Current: A 44
